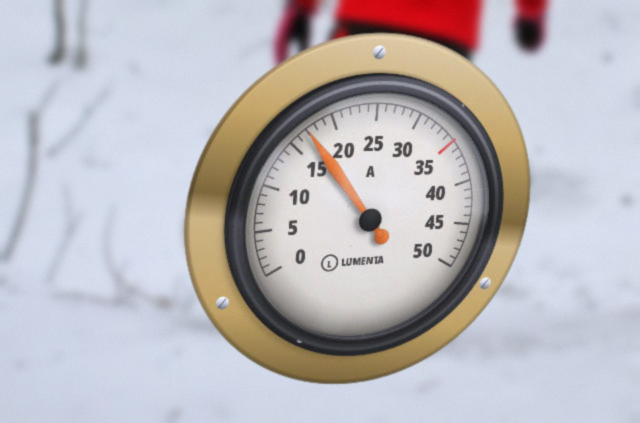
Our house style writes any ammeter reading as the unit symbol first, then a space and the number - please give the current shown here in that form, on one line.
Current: A 17
